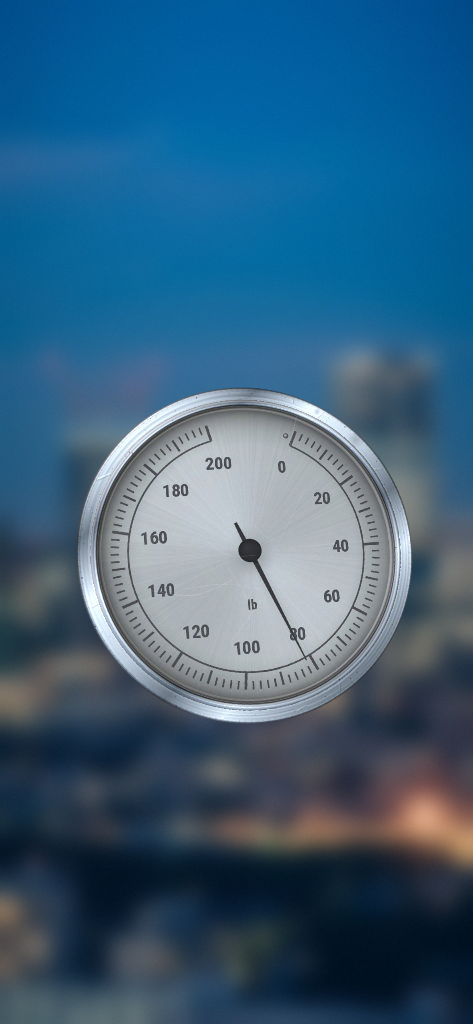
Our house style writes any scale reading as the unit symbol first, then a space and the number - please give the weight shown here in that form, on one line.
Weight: lb 82
